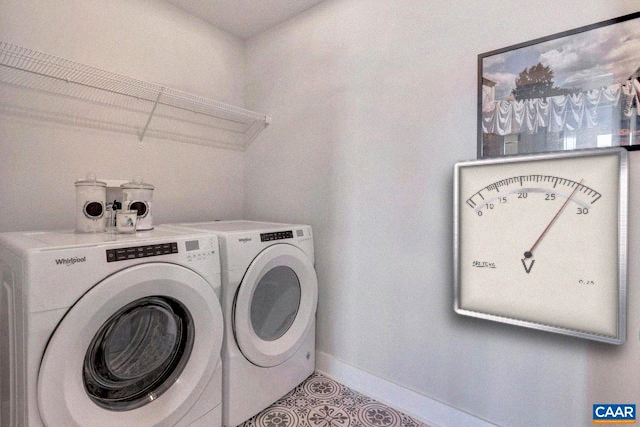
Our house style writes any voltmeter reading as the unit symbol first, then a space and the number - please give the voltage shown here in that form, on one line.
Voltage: V 27.5
